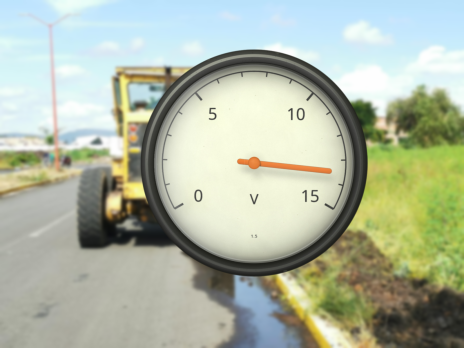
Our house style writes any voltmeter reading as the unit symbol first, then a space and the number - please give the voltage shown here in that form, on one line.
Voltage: V 13.5
